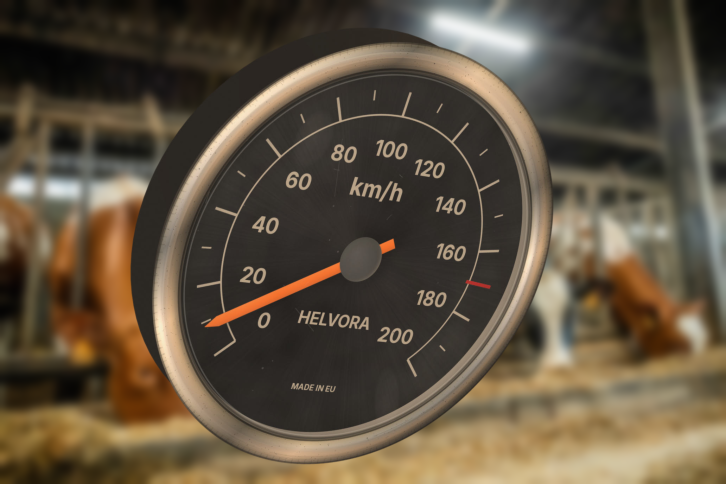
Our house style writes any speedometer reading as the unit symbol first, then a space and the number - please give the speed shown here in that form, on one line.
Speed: km/h 10
